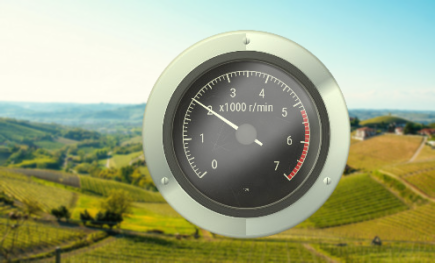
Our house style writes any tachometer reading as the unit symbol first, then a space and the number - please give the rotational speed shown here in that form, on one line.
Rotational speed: rpm 2000
